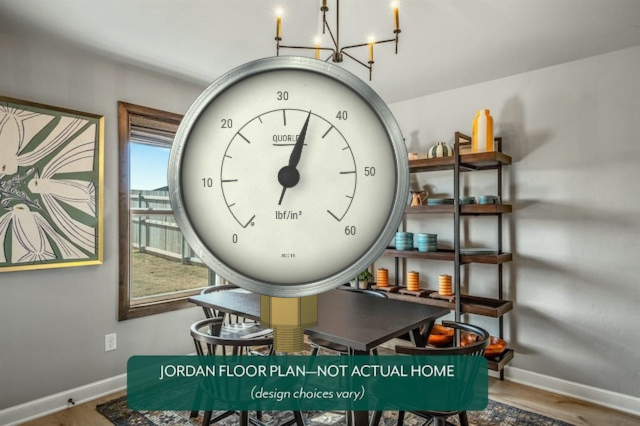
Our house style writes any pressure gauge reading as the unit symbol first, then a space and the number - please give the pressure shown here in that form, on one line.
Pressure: psi 35
